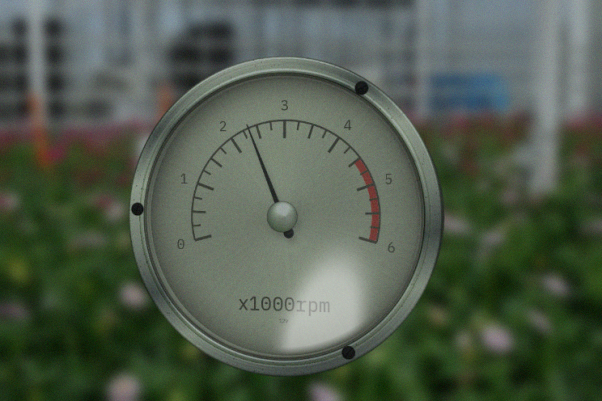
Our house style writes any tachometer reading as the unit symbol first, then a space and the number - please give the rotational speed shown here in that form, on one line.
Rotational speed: rpm 2375
